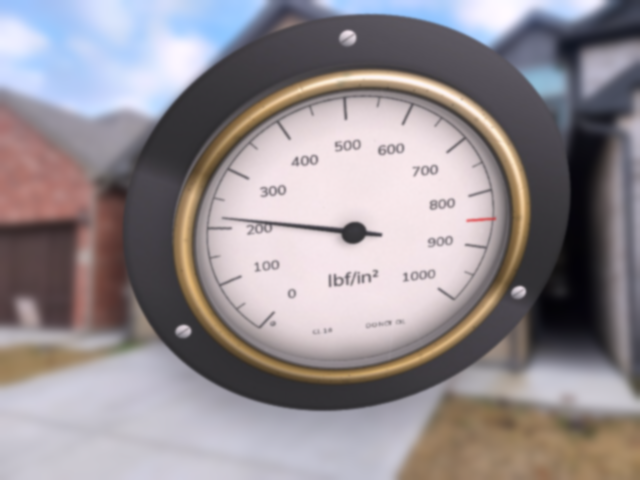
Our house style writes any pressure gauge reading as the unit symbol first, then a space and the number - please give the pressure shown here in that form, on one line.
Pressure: psi 225
